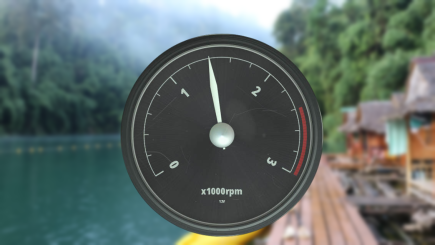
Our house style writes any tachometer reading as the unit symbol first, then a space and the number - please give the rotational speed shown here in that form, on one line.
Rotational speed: rpm 1400
